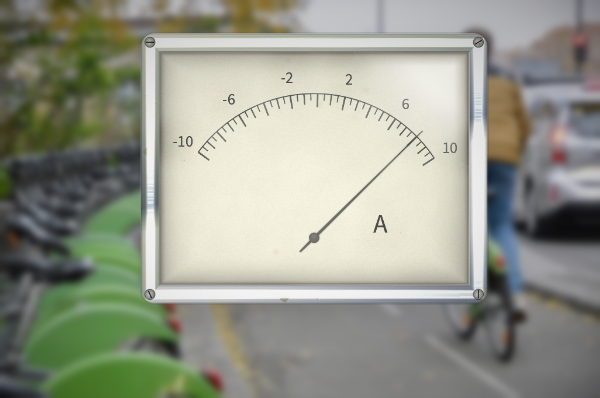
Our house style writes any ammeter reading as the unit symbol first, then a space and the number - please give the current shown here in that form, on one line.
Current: A 8
